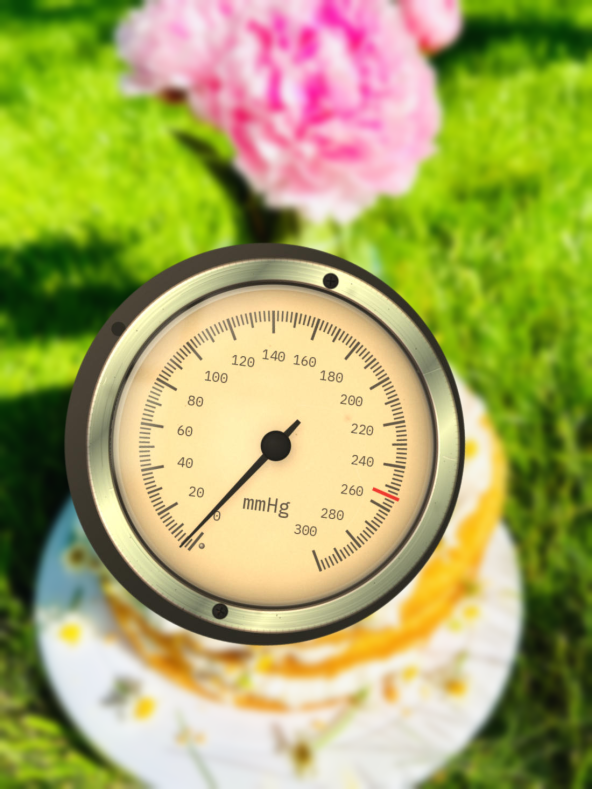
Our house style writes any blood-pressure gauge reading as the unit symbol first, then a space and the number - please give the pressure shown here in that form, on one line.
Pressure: mmHg 4
